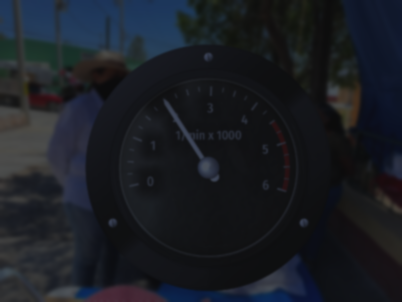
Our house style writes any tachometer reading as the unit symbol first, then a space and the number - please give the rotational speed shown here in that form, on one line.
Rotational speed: rpm 2000
